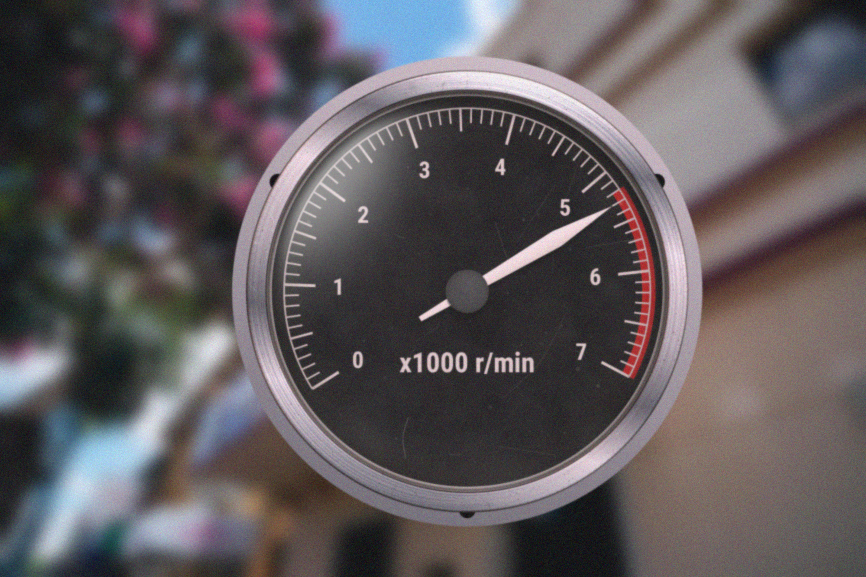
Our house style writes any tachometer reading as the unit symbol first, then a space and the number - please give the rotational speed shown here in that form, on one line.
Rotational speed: rpm 5300
